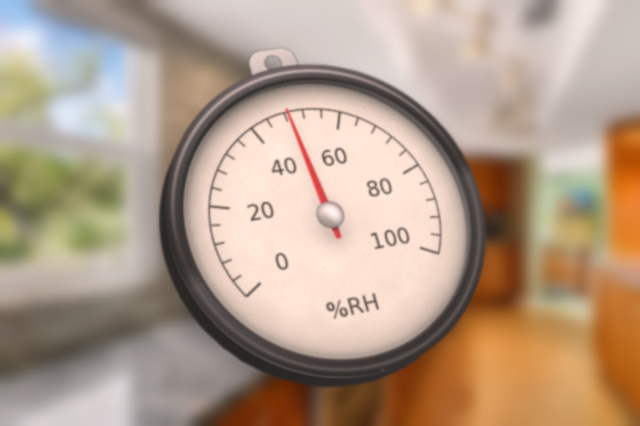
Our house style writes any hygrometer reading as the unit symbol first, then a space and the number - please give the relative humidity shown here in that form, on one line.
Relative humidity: % 48
